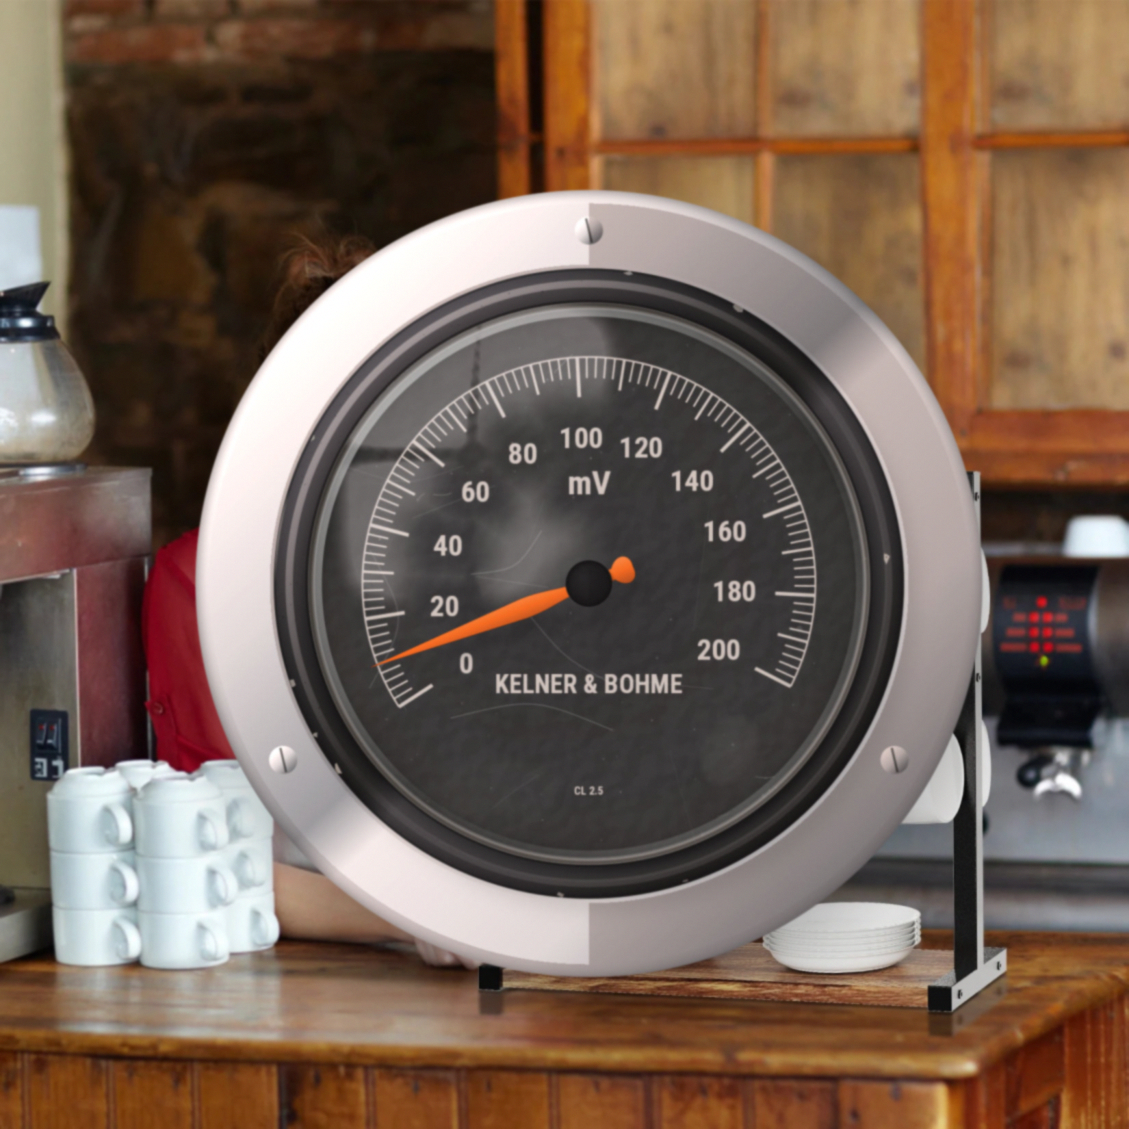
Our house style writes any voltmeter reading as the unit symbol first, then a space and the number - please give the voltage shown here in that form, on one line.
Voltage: mV 10
